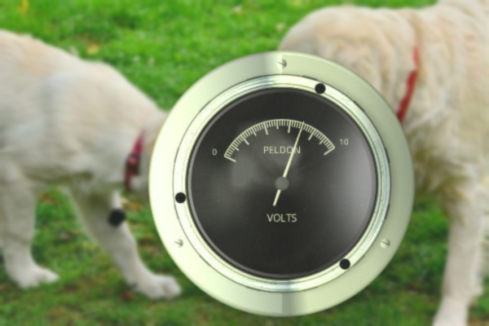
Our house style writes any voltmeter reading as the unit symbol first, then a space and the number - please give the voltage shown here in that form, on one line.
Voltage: V 7
